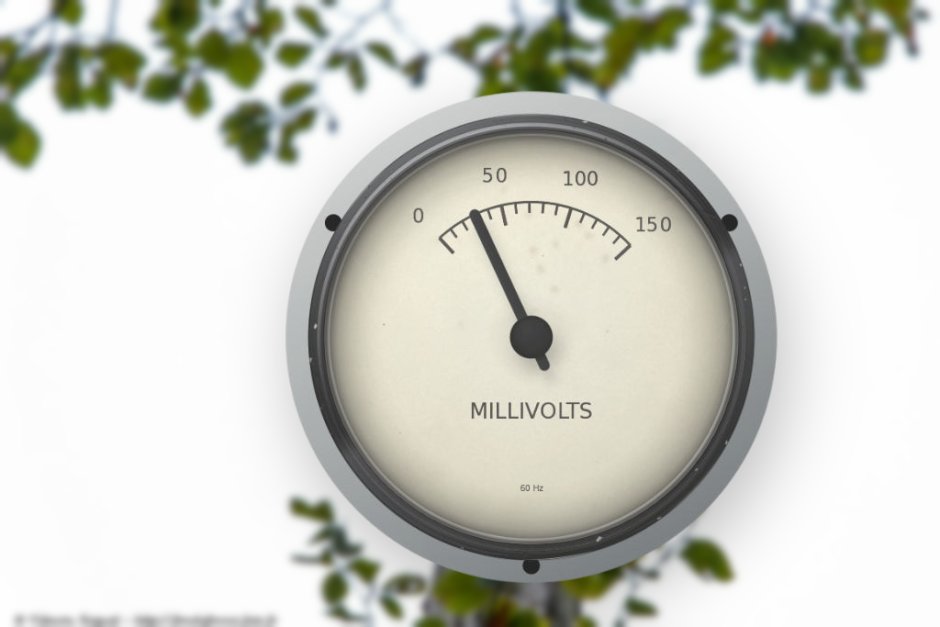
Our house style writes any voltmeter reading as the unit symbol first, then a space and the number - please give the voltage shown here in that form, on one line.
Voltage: mV 30
